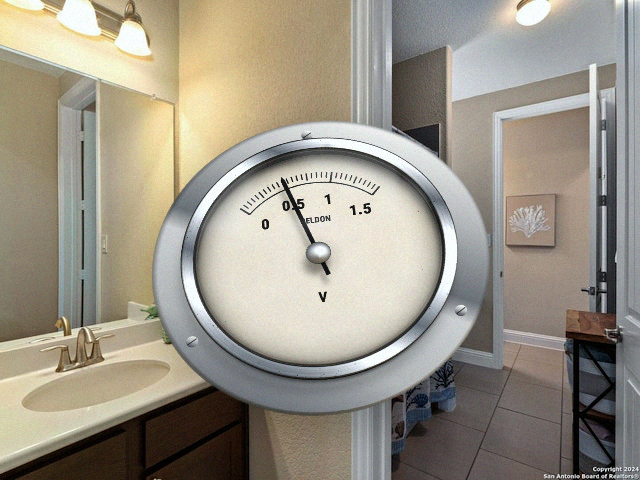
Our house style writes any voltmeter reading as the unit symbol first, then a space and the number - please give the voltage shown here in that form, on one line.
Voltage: V 0.5
